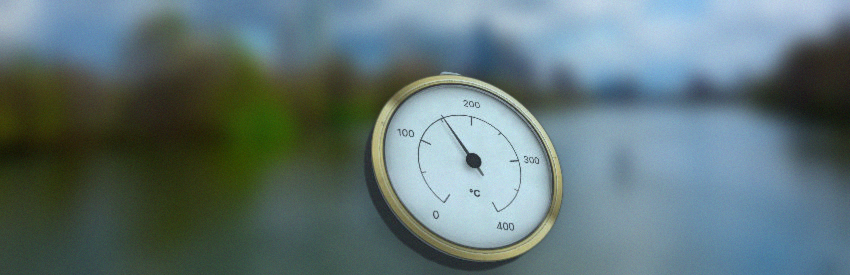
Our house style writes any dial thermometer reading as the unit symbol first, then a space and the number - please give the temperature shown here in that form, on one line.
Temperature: °C 150
